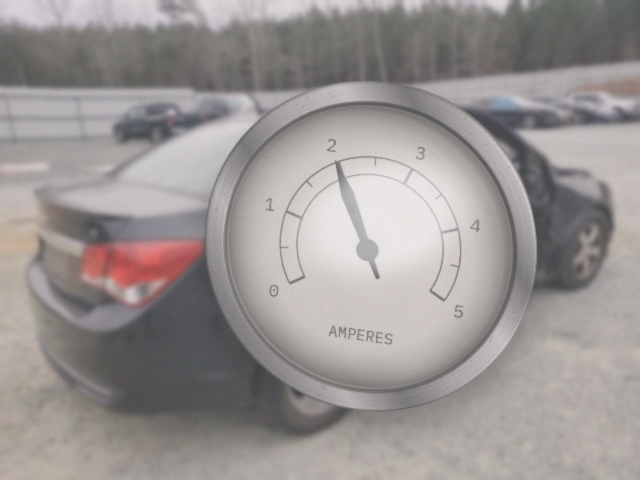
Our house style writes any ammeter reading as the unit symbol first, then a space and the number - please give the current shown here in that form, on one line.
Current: A 2
